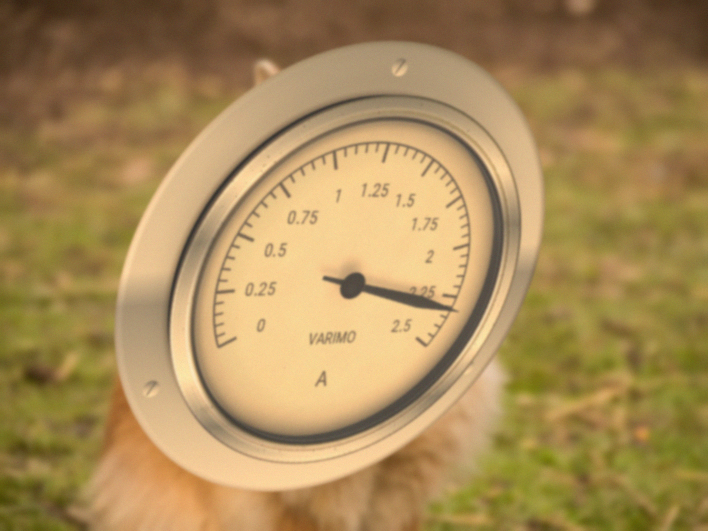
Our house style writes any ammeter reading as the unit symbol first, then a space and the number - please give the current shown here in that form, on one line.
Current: A 2.3
